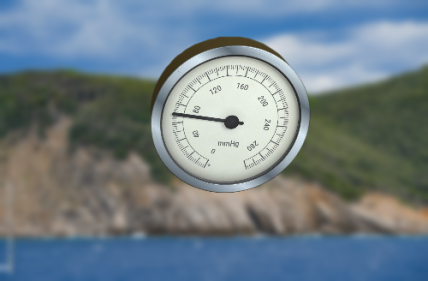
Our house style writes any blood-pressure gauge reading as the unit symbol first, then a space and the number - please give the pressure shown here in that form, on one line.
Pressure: mmHg 70
